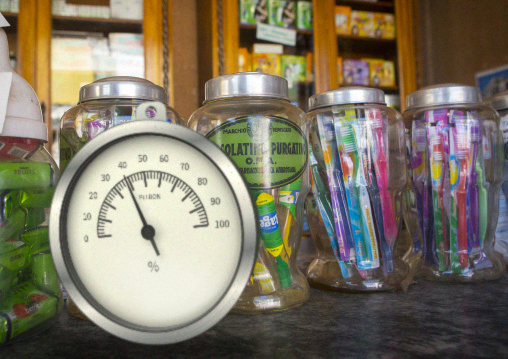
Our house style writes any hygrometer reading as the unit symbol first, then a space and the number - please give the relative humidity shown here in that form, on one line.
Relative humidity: % 40
